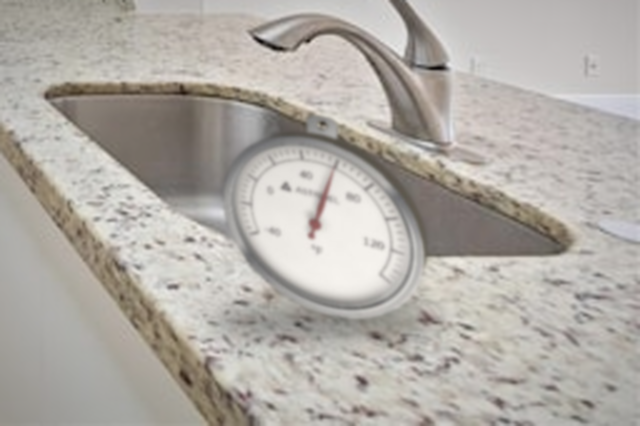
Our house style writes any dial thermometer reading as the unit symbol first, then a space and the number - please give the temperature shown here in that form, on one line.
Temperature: °F 60
